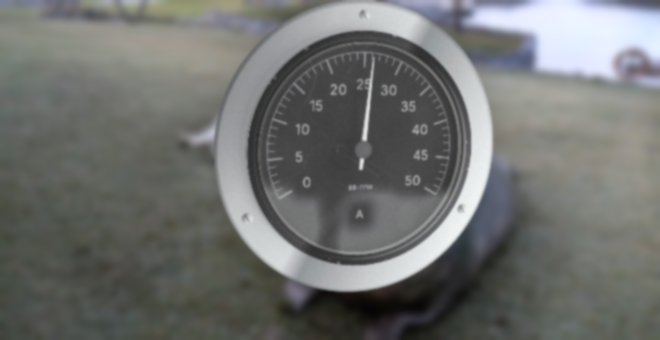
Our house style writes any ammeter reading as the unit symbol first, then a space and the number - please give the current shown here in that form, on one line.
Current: A 26
